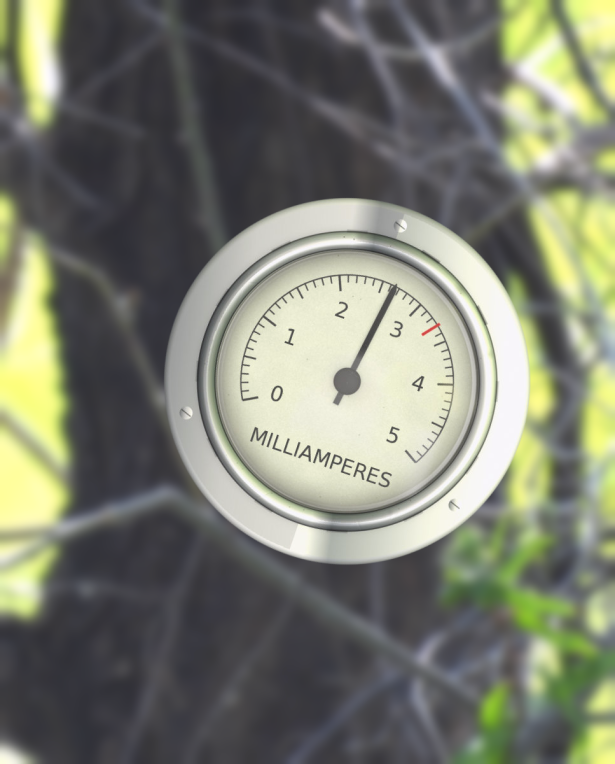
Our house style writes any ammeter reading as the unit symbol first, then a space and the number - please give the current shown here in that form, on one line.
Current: mA 2.65
